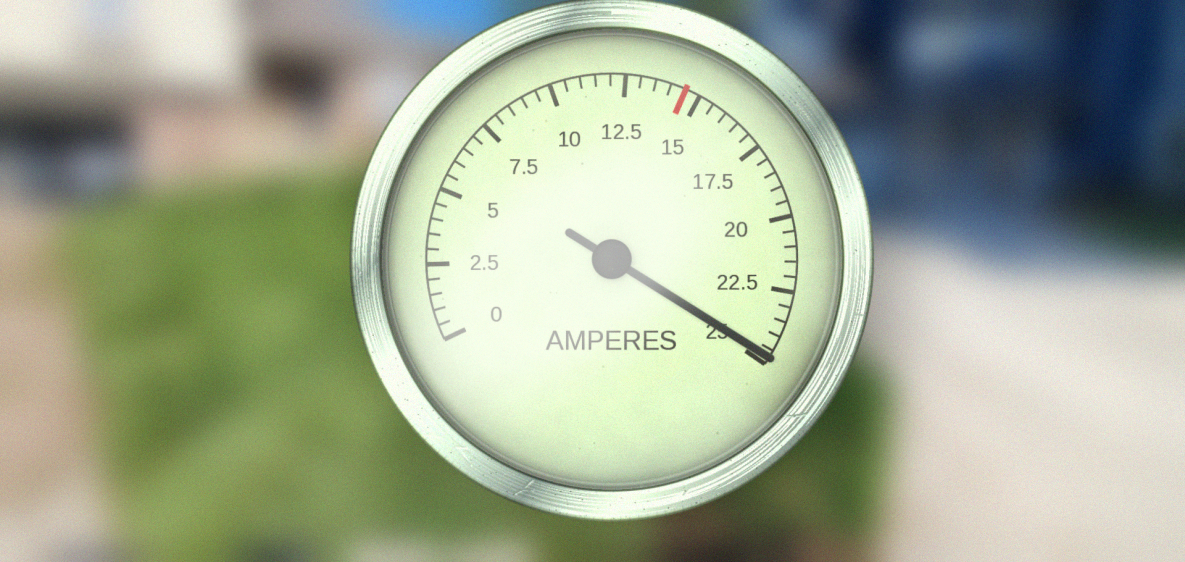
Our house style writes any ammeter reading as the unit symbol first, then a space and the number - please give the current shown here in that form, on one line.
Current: A 24.75
